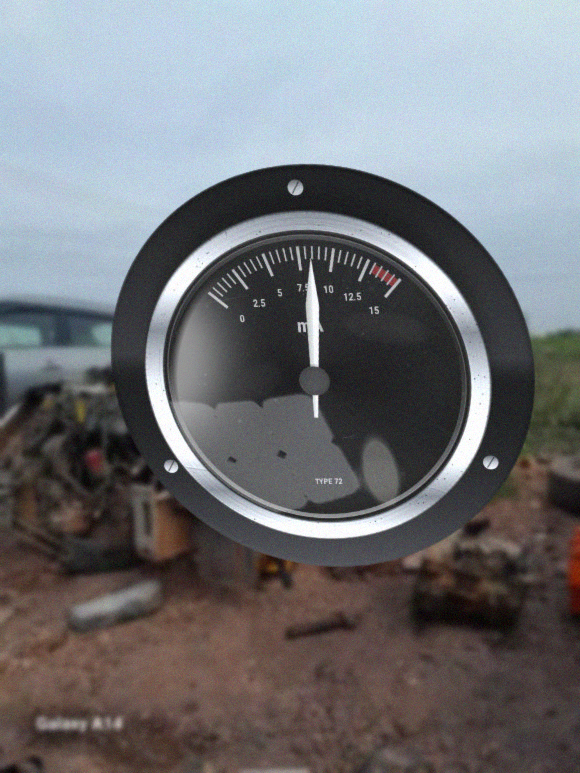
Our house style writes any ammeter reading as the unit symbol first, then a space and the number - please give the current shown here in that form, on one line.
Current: mA 8.5
